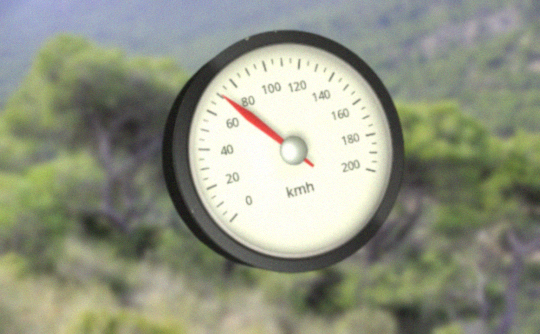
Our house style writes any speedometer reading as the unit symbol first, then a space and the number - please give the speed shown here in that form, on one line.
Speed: km/h 70
